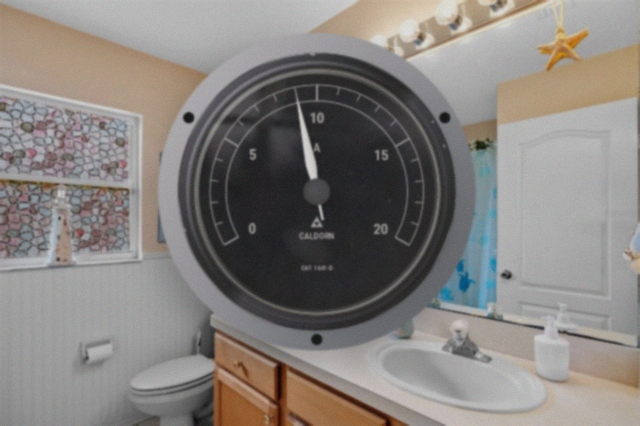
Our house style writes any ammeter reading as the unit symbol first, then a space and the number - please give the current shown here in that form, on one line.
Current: A 9
